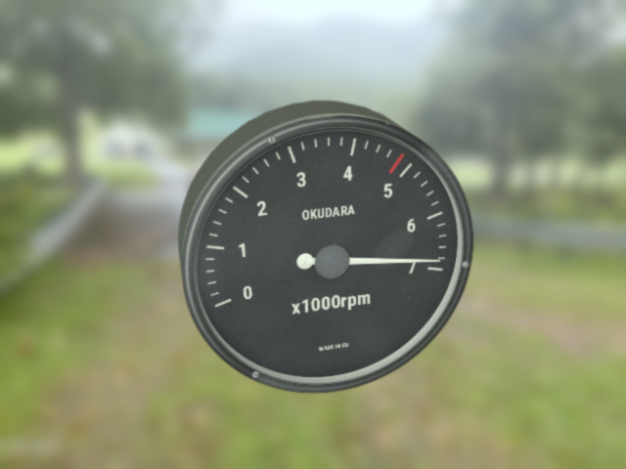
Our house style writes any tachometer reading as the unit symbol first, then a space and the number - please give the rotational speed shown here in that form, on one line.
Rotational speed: rpm 6800
